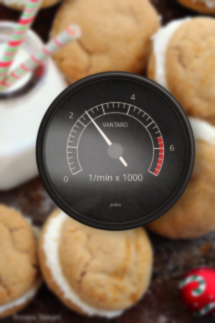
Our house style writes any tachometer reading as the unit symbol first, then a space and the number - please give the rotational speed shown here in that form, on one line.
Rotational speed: rpm 2400
